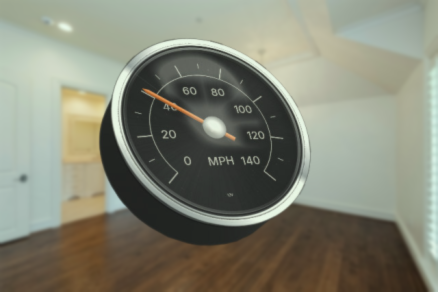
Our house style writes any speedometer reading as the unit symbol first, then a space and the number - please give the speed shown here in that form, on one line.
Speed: mph 40
